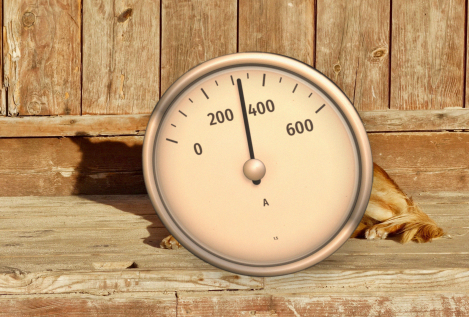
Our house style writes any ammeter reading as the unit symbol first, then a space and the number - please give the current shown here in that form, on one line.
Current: A 325
